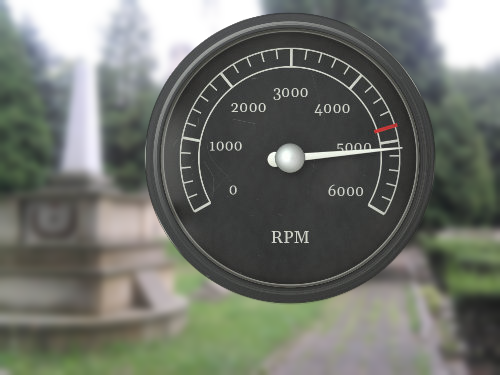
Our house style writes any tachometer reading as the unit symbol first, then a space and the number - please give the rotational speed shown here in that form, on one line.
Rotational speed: rpm 5100
